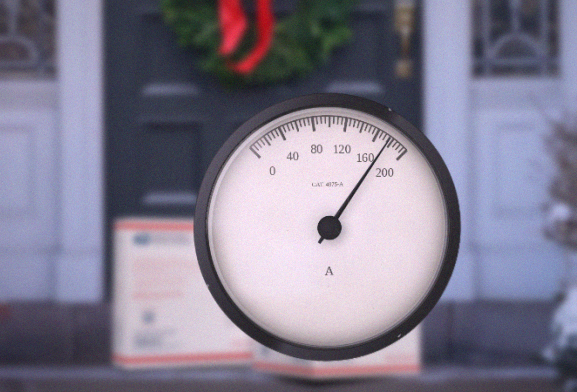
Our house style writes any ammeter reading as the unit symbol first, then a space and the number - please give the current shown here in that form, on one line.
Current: A 175
